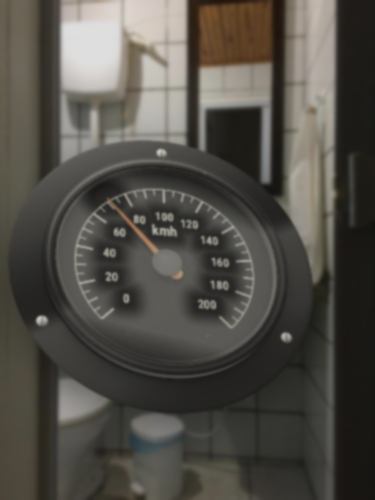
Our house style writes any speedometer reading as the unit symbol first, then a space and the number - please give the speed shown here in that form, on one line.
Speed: km/h 70
